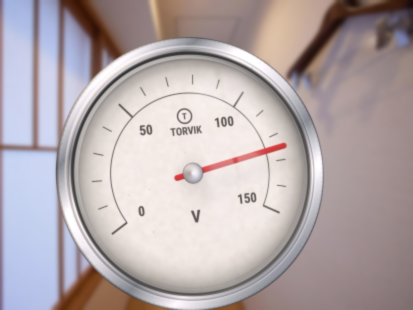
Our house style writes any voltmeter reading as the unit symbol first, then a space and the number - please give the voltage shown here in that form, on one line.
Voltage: V 125
